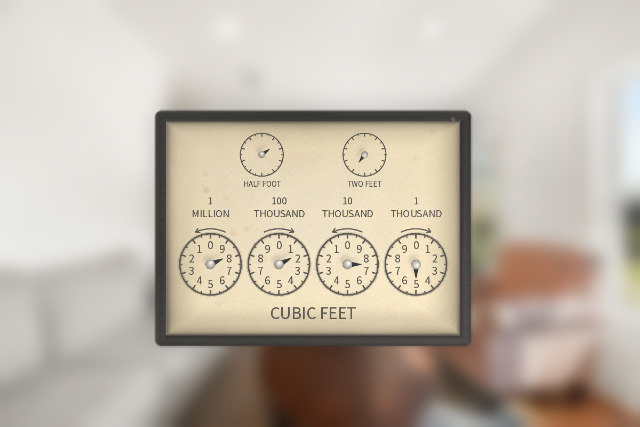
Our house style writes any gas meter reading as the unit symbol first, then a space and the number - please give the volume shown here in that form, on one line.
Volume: ft³ 817500
